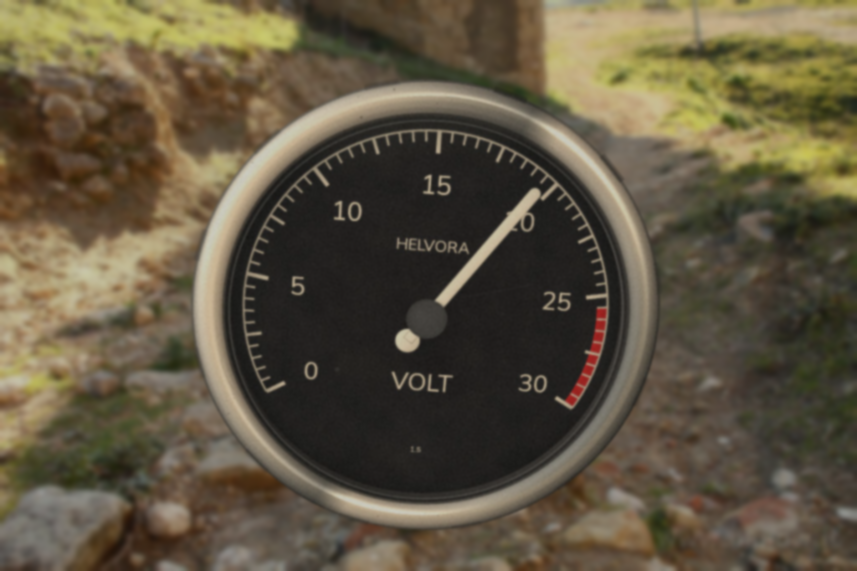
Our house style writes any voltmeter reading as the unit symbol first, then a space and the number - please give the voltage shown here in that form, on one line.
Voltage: V 19.5
